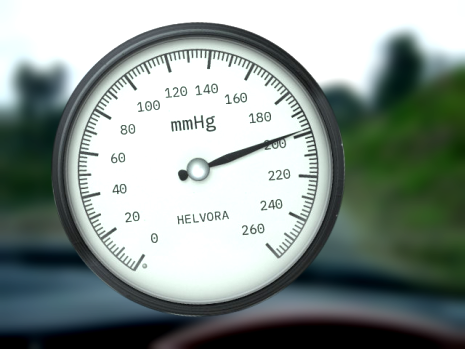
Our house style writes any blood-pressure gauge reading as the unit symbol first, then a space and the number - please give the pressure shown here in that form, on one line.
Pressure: mmHg 198
